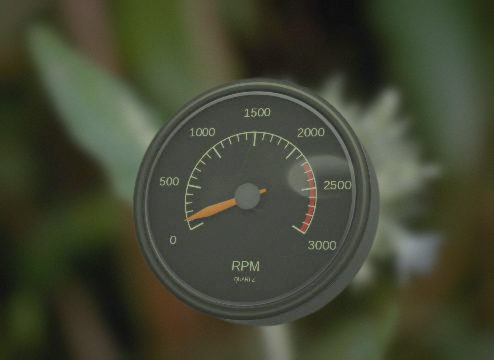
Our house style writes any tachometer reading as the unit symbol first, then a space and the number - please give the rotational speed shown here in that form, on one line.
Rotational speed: rpm 100
